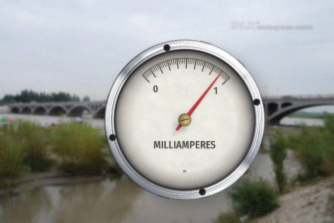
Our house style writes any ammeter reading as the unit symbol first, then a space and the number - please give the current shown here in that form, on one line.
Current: mA 0.9
